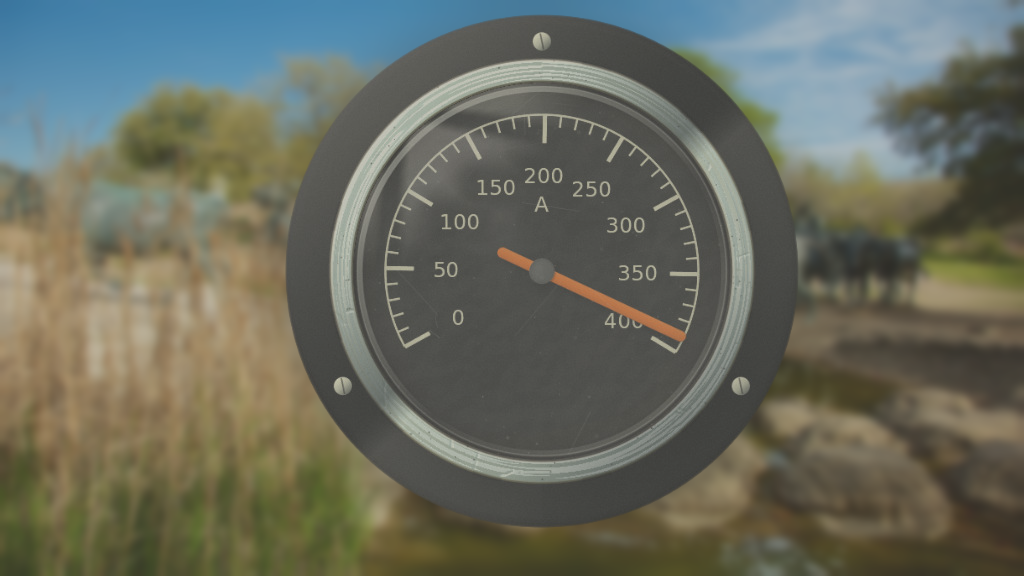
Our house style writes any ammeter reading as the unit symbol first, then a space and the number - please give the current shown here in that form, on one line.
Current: A 390
